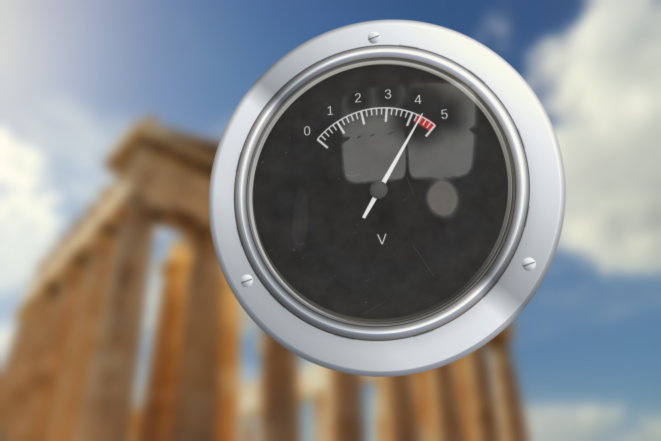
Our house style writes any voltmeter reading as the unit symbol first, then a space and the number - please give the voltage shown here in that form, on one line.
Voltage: V 4.4
